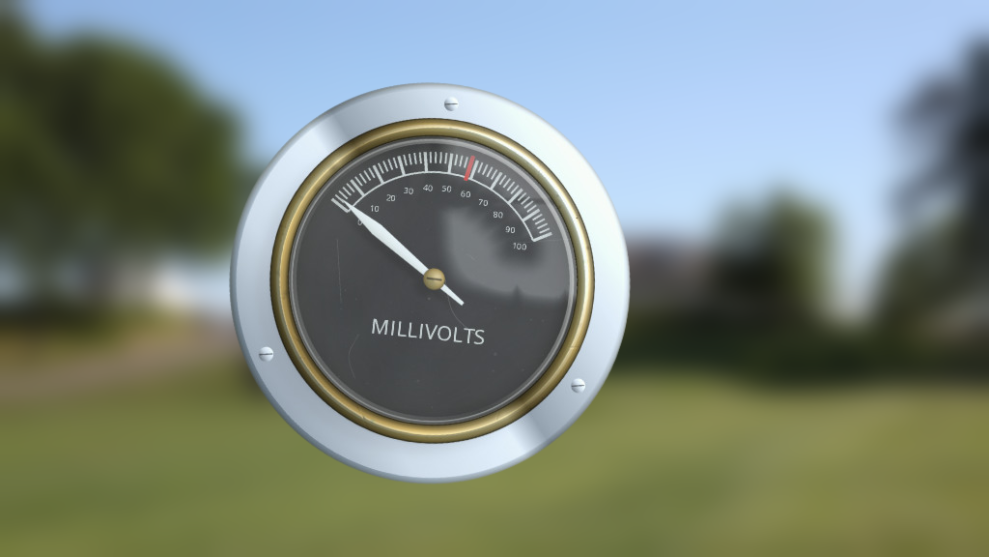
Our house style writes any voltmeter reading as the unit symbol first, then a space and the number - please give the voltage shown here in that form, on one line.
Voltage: mV 2
